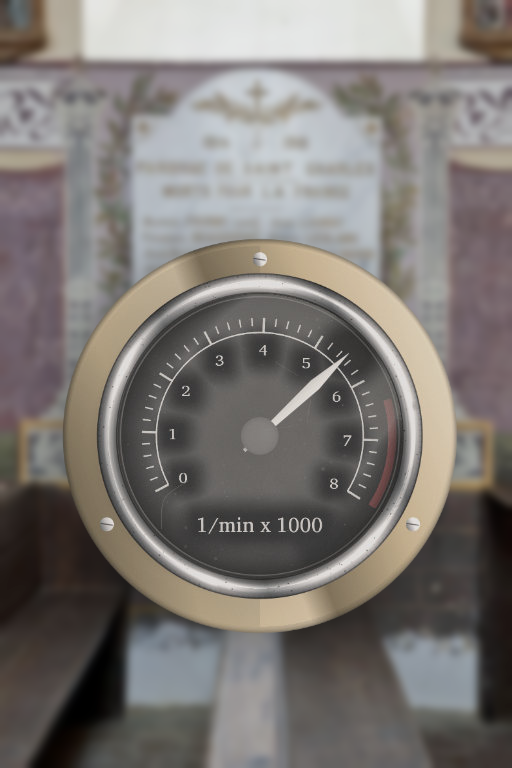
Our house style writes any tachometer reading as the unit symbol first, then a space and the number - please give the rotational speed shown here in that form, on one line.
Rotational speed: rpm 5500
